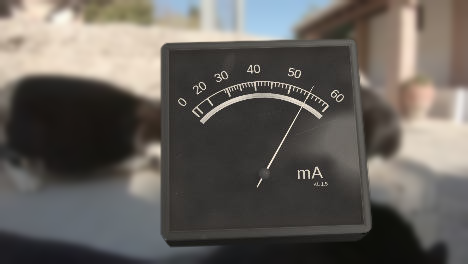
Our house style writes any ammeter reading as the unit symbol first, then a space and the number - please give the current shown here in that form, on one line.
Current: mA 55
